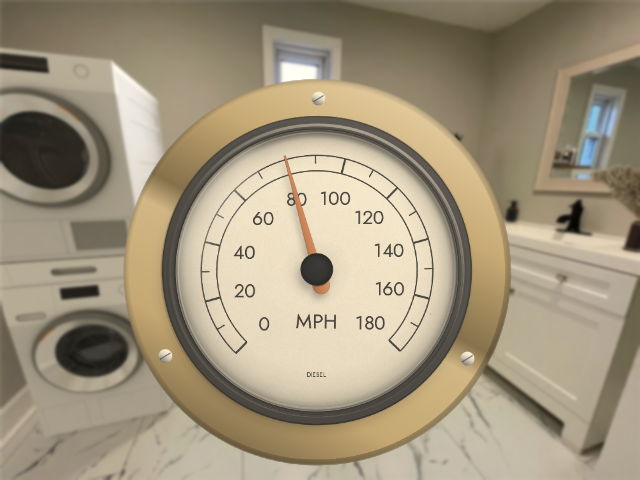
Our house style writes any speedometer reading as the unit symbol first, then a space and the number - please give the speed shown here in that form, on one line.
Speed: mph 80
